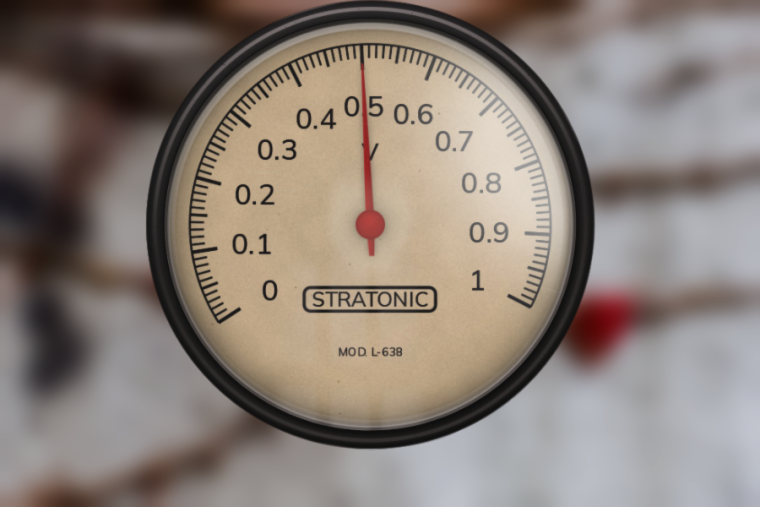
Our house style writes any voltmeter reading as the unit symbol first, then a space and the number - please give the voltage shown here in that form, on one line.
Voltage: V 0.5
